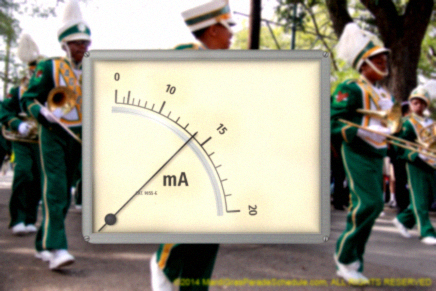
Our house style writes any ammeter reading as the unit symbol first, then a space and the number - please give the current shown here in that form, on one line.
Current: mA 14
